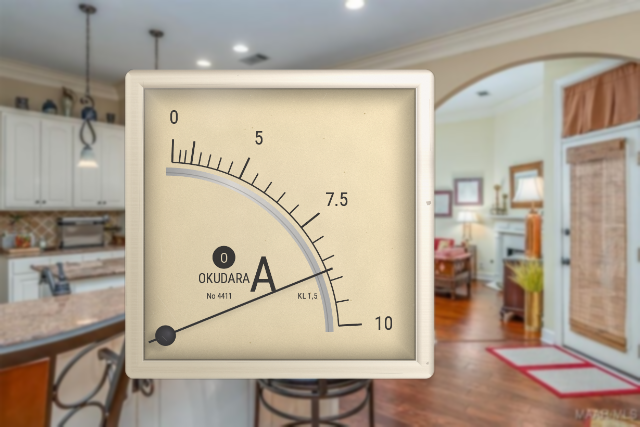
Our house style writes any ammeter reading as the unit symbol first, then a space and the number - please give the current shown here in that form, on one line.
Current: A 8.75
